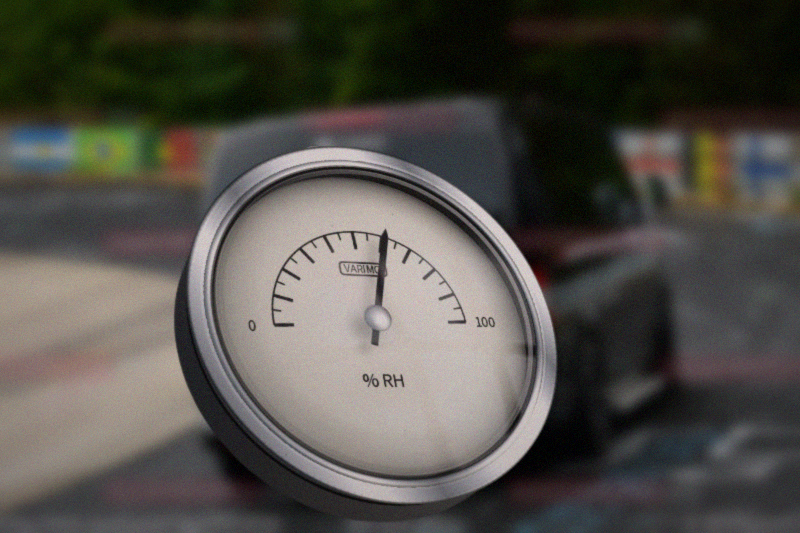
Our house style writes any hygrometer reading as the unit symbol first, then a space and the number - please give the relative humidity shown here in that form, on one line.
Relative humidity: % 60
